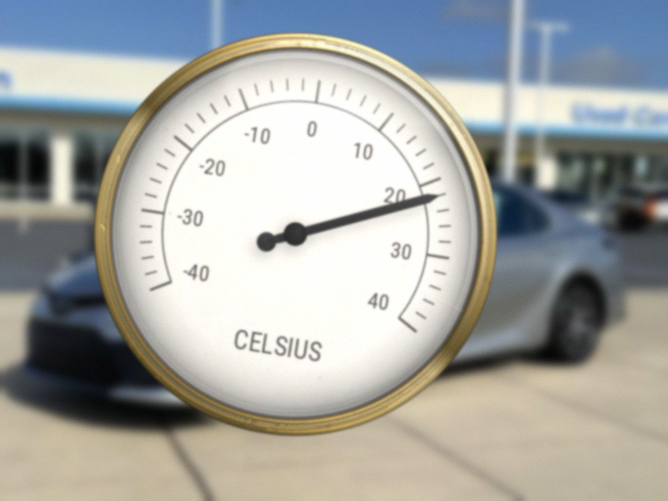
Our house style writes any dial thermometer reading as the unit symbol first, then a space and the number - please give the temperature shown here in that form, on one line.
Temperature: °C 22
